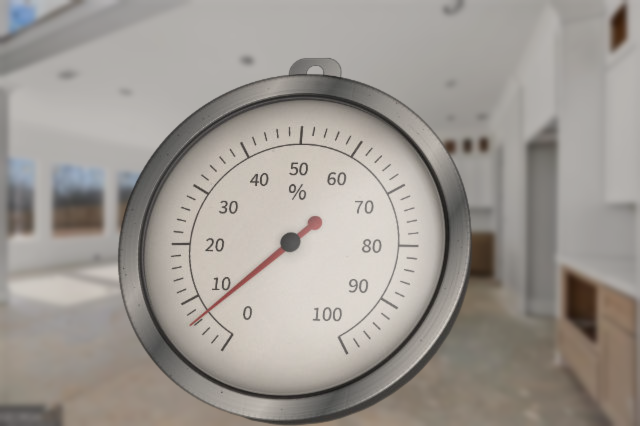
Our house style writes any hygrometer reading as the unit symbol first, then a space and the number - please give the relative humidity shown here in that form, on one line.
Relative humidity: % 6
